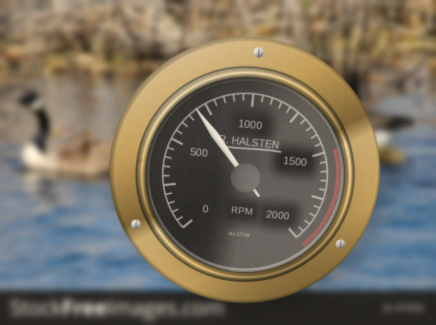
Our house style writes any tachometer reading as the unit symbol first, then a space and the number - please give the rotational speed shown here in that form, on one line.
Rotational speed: rpm 700
